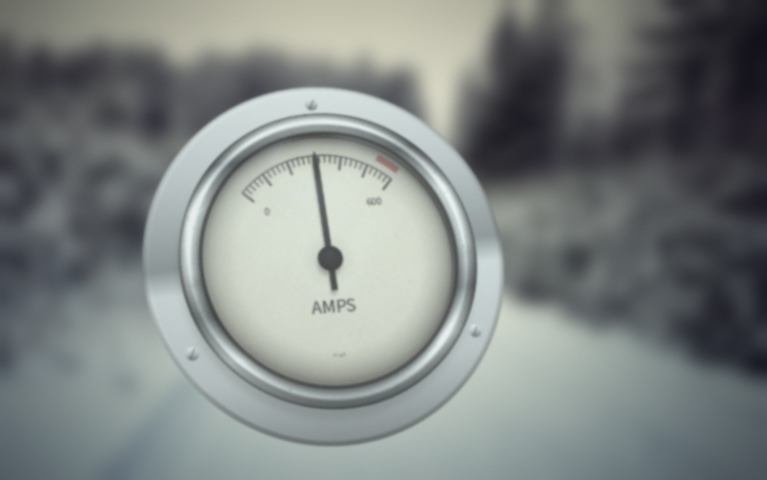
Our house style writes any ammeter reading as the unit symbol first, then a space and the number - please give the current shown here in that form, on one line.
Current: A 300
